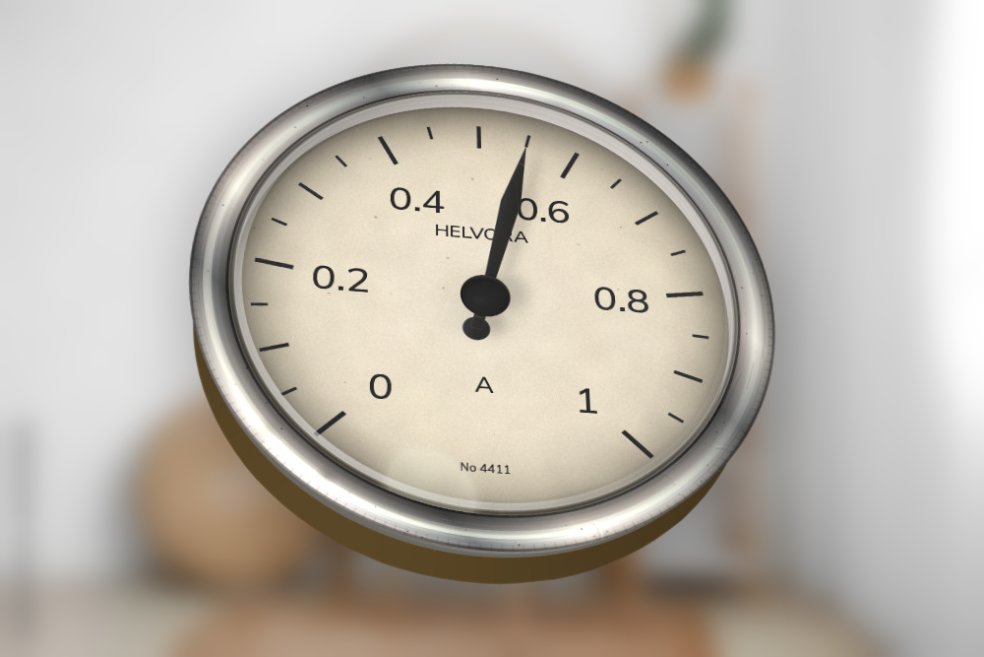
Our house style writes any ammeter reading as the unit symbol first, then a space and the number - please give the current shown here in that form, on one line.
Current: A 0.55
